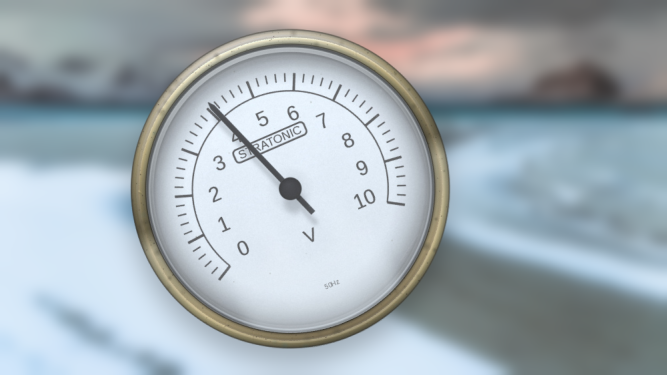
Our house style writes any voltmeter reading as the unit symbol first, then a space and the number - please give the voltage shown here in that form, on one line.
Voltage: V 4.1
